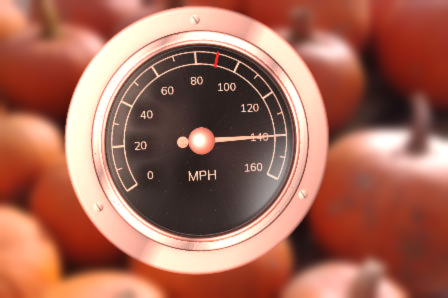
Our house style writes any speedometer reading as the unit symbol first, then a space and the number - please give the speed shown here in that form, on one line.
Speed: mph 140
